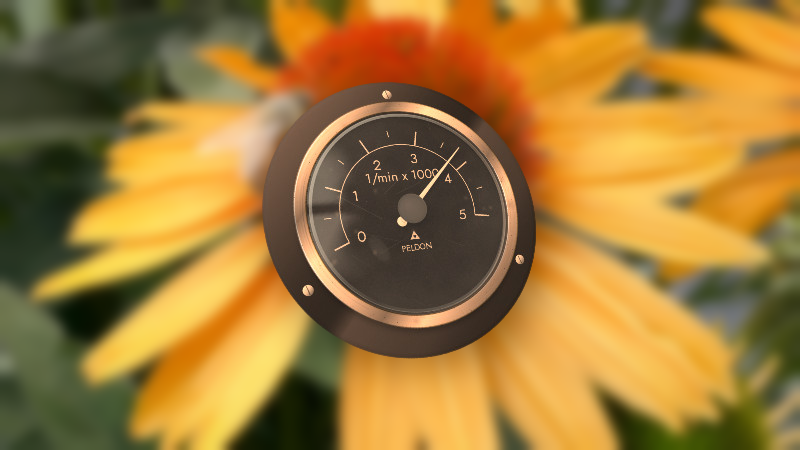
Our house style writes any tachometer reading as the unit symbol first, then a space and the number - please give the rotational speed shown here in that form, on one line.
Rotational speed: rpm 3750
